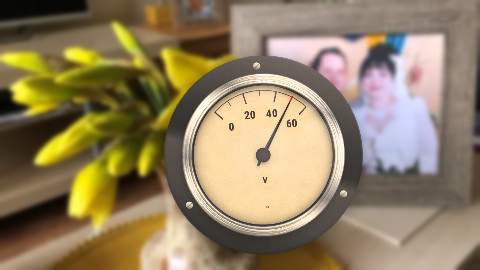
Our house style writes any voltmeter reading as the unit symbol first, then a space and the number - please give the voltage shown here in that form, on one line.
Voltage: V 50
